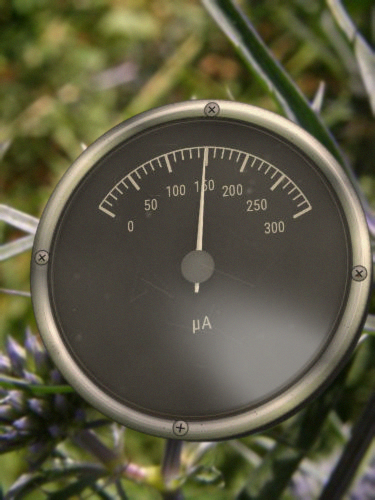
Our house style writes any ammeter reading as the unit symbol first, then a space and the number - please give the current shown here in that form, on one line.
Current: µA 150
